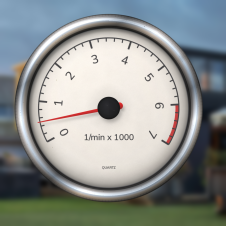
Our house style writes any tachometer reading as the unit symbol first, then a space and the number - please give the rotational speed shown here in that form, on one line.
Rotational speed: rpm 500
